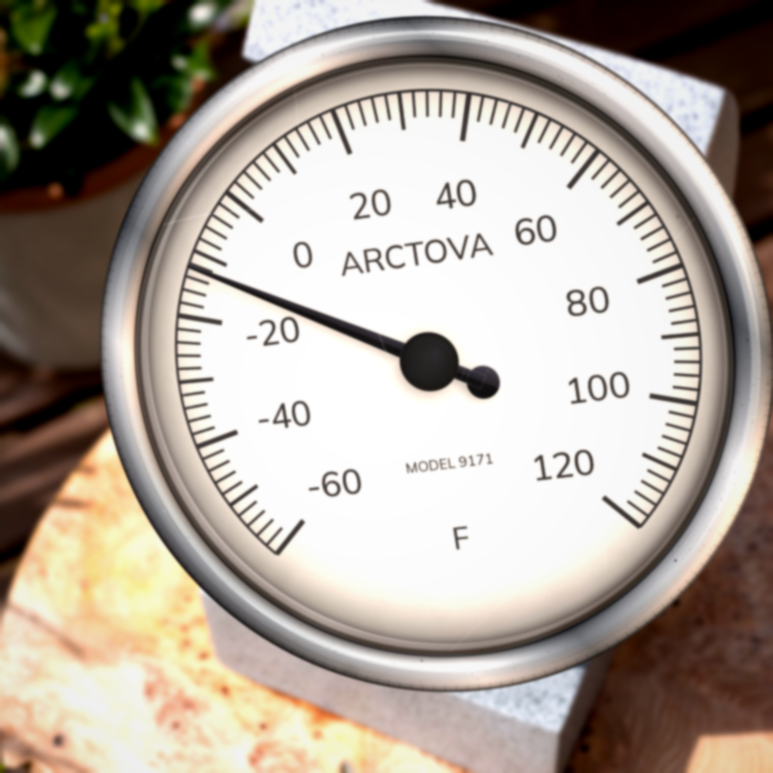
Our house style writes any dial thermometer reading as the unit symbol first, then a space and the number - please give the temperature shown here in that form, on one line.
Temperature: °F -12
